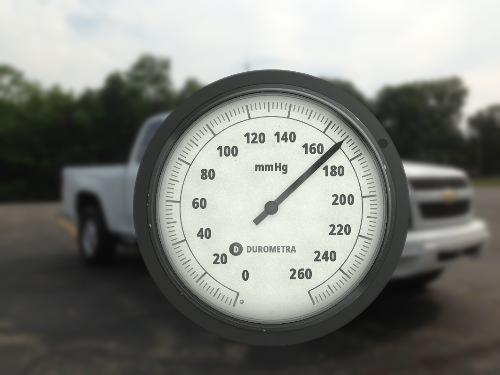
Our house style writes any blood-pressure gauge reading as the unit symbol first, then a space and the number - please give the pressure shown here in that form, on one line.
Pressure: mmHg 170
